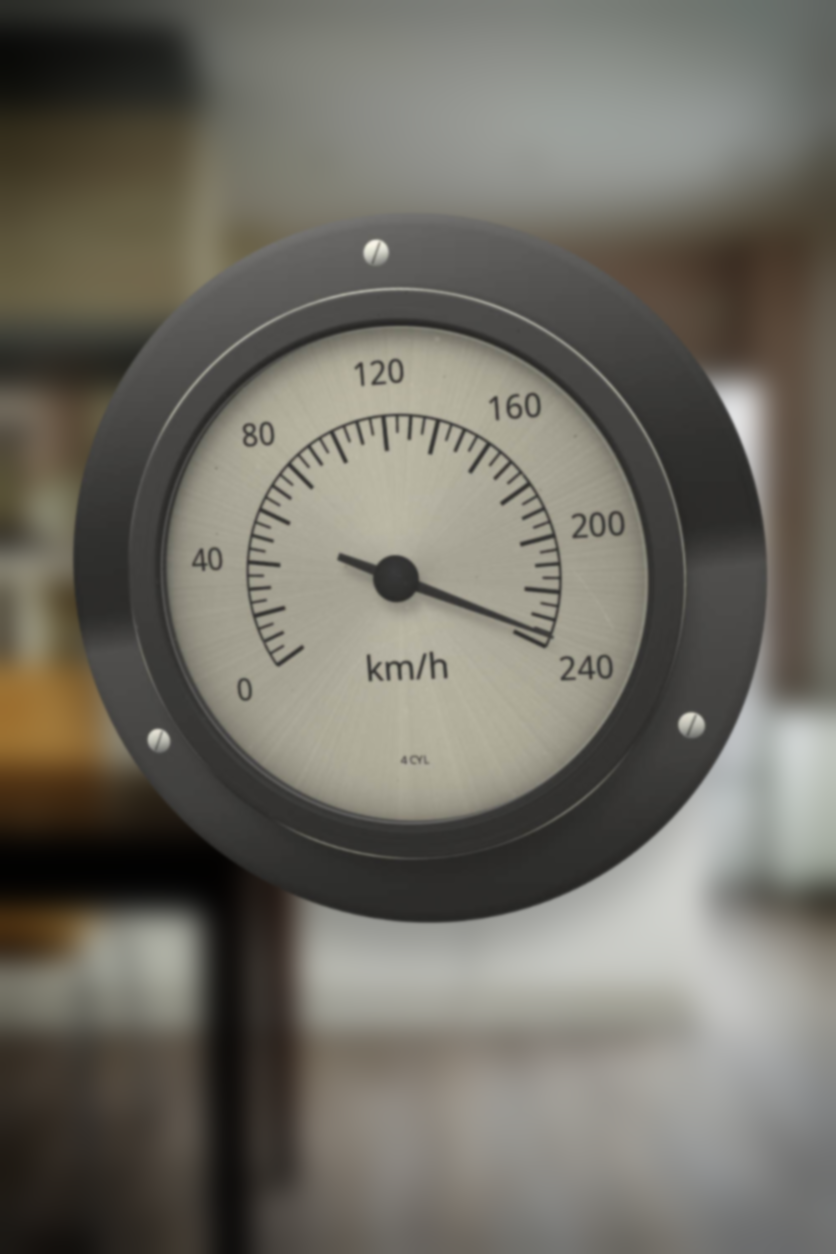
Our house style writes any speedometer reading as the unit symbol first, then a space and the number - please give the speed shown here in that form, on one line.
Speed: km/h 235
